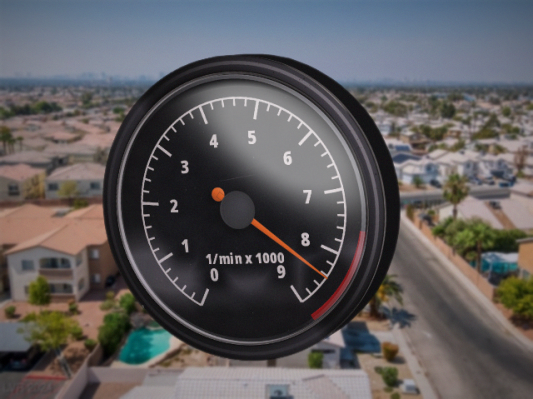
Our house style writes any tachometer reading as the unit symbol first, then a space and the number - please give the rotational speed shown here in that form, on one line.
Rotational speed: rpm 8400
